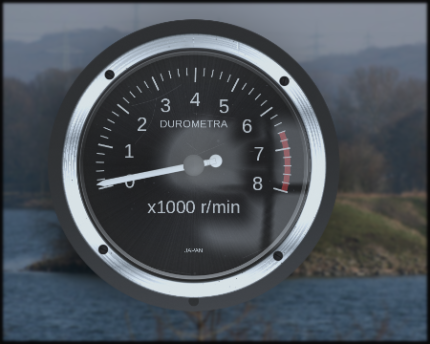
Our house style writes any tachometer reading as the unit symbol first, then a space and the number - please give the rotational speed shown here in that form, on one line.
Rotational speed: rpm 100
